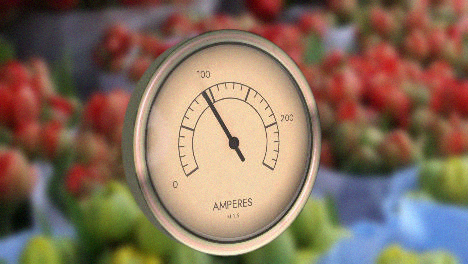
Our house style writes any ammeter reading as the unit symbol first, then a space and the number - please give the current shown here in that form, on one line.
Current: A 90
